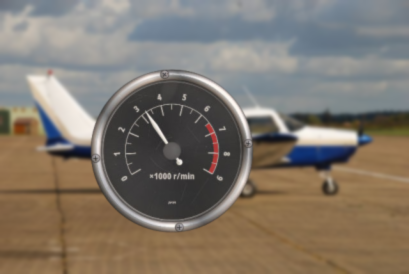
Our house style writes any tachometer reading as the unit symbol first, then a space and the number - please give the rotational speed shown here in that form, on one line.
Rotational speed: rpm 3250
